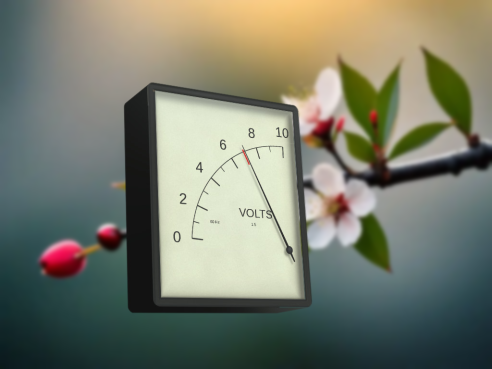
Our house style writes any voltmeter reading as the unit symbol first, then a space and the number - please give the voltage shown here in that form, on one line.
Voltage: V 7
